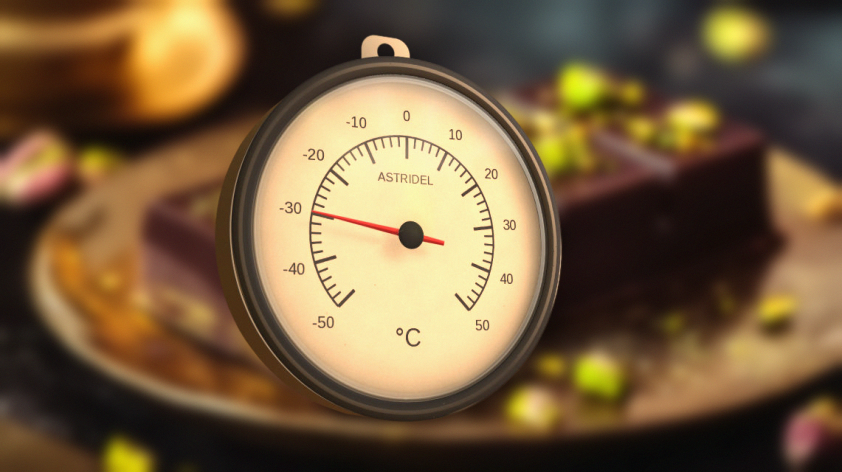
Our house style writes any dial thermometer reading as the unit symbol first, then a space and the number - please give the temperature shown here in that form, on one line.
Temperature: °C -30
